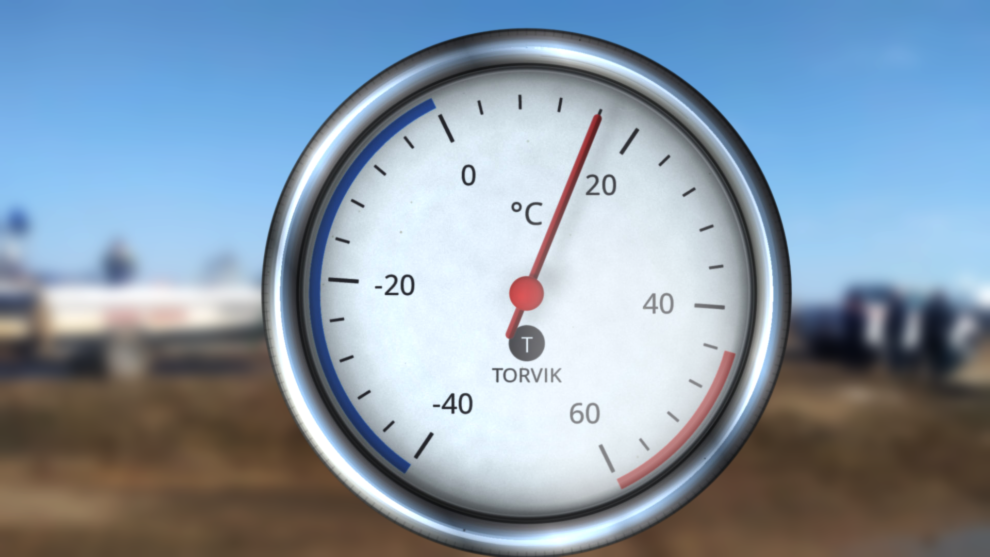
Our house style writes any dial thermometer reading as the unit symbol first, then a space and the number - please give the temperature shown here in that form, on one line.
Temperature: °C 16
